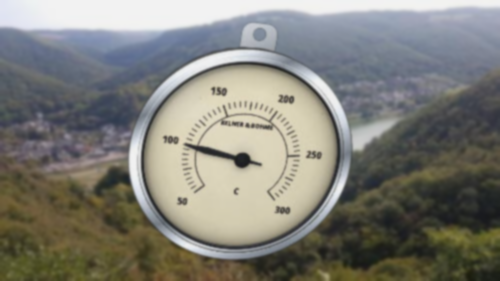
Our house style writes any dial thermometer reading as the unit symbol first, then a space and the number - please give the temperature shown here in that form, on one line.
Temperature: °C 100
